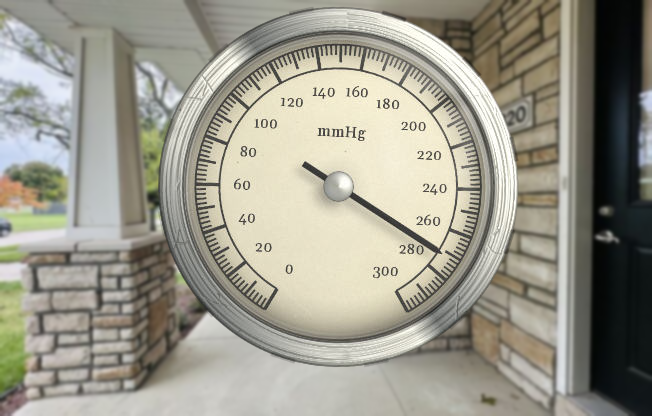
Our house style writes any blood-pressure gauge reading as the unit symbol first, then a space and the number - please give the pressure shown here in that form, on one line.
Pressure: mmHg 272
